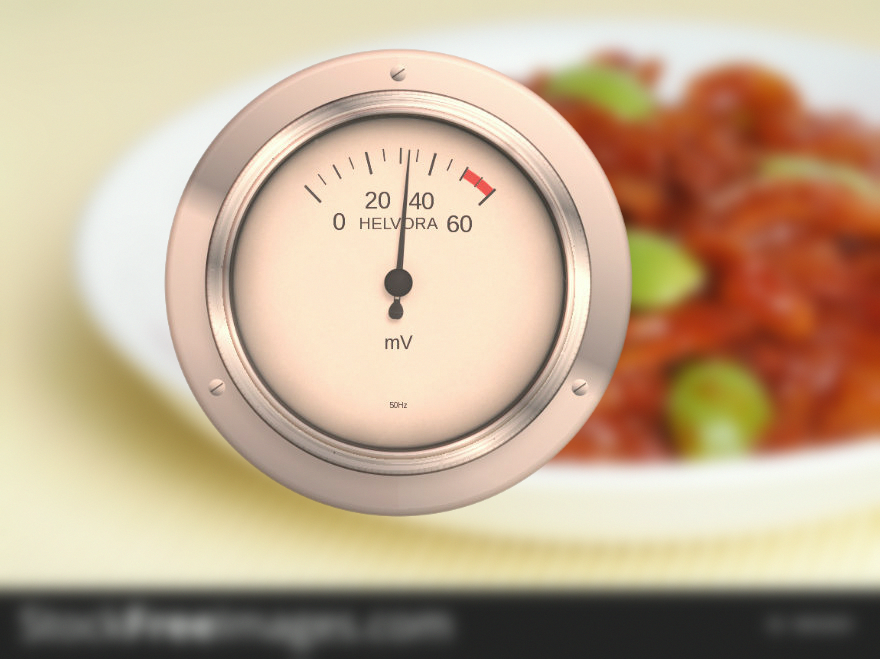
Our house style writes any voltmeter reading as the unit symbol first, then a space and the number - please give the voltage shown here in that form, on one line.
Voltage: mV 32.5
